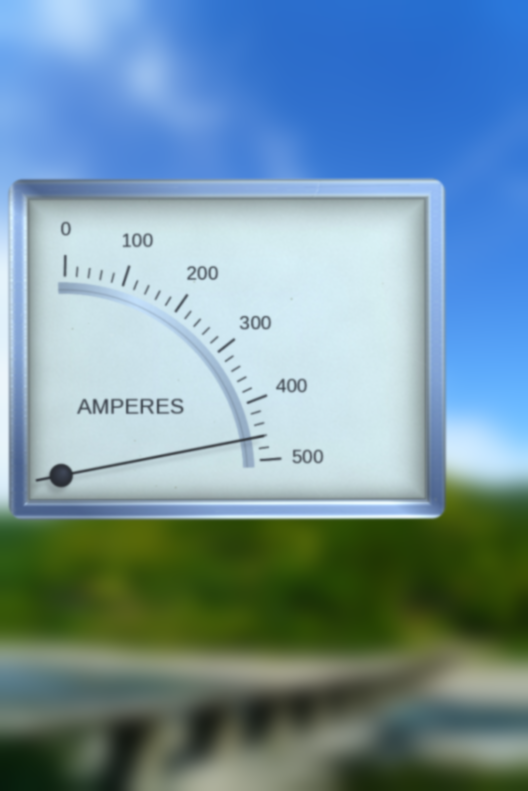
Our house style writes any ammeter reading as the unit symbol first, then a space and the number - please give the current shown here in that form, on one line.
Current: A 460
